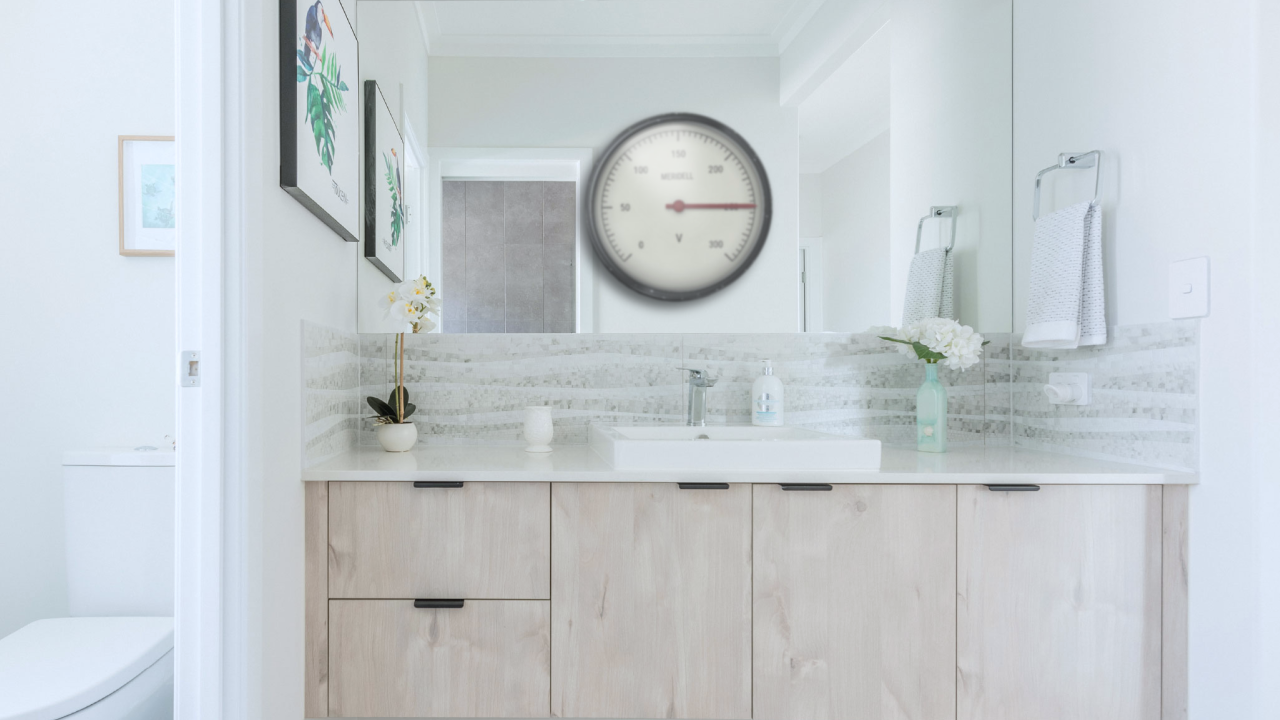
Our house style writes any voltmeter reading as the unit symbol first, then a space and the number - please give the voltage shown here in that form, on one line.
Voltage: V 250
